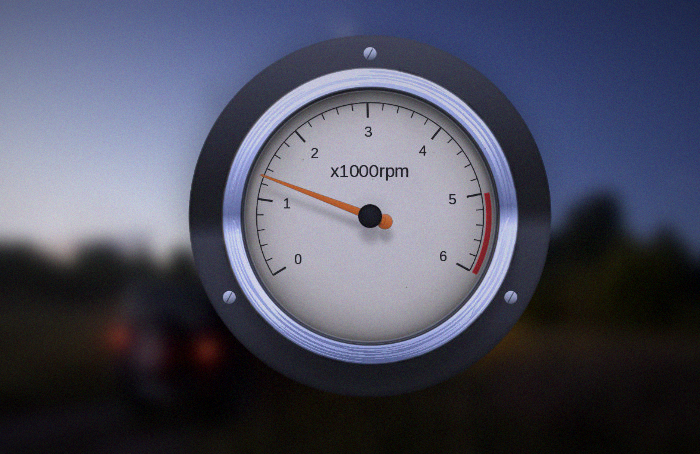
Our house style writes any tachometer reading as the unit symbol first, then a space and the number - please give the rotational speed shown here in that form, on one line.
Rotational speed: rpm 1300
